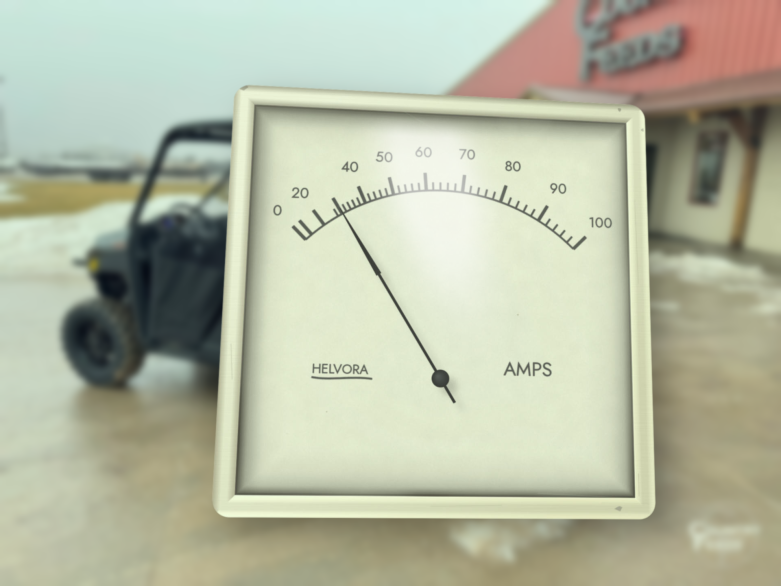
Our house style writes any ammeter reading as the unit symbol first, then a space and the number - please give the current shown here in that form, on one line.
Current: A 30
